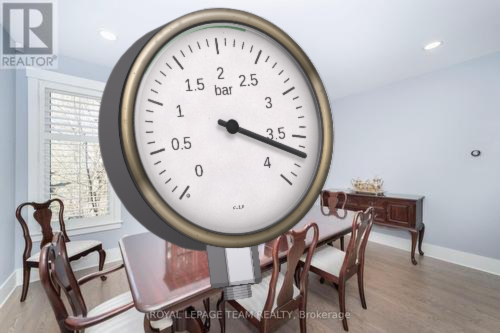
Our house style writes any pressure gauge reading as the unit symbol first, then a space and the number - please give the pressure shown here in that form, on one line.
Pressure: bar 3.7
